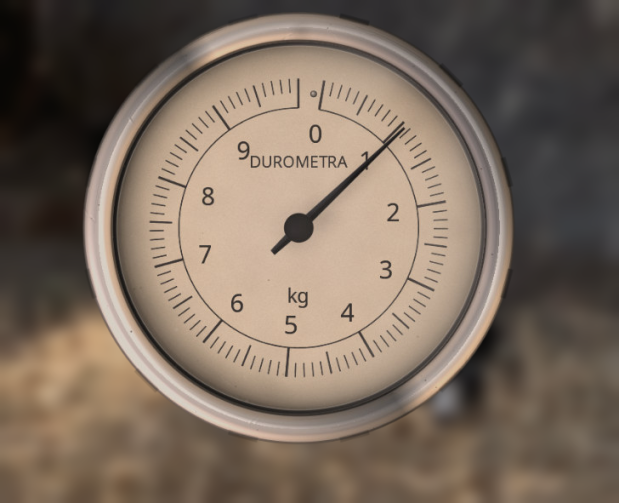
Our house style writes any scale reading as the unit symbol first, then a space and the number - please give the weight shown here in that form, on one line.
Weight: kg 1.05
